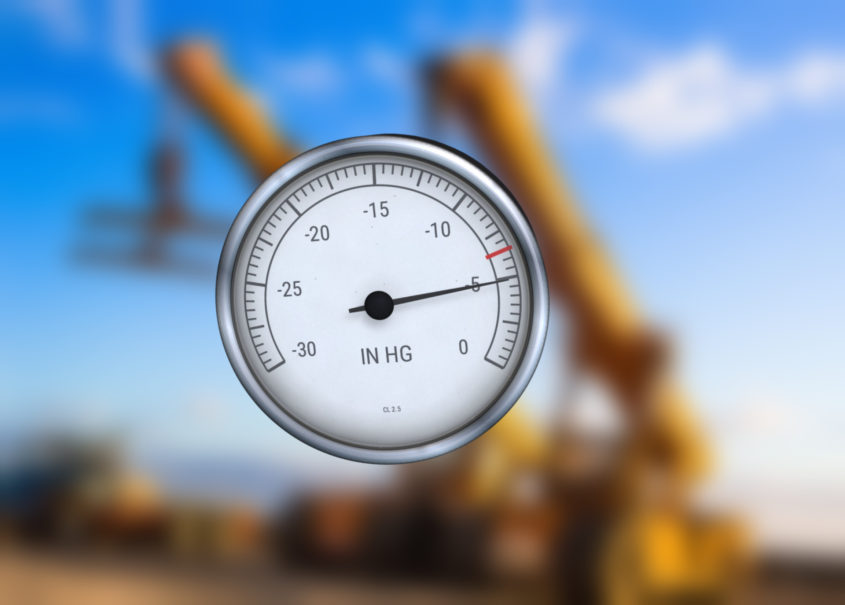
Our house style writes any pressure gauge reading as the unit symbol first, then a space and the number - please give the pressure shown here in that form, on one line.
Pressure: inHg -5
